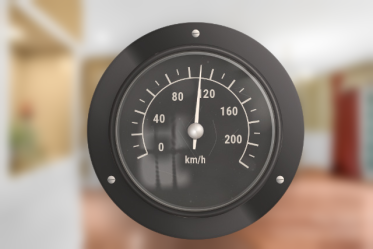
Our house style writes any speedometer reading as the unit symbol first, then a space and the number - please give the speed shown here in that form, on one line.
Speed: km/h 110
